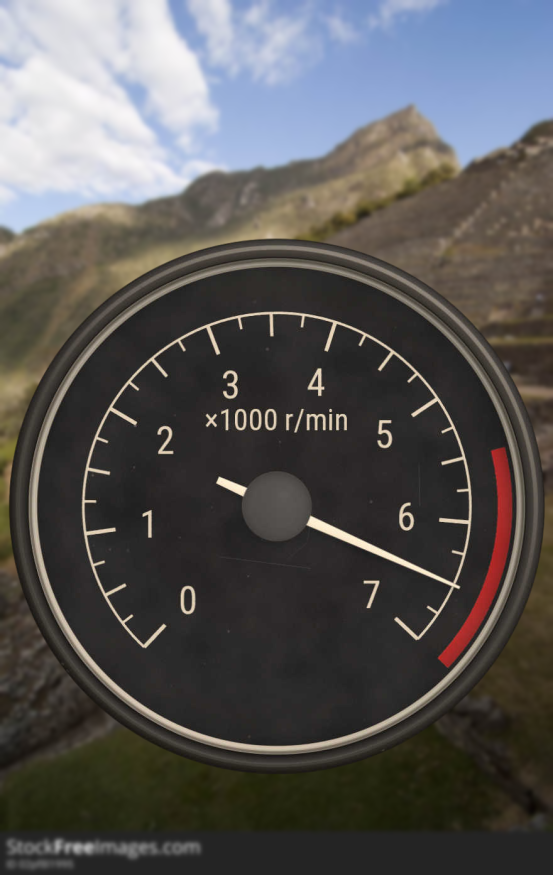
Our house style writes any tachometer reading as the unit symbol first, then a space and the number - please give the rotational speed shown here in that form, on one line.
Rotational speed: rpm 6500
